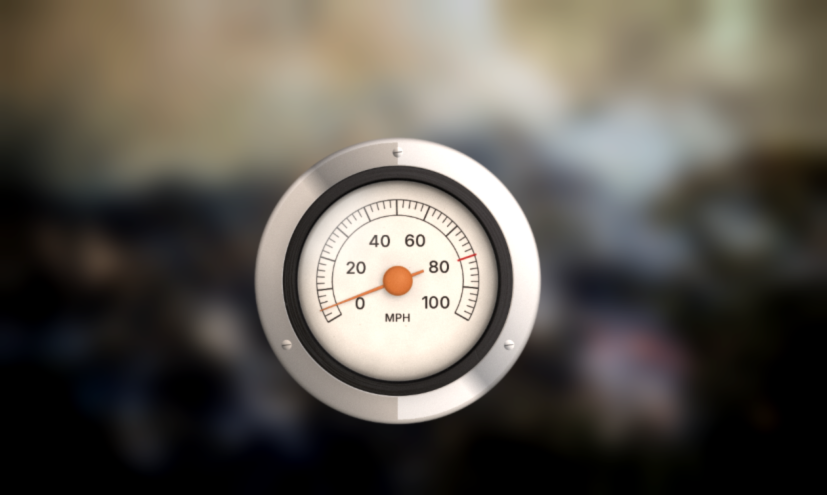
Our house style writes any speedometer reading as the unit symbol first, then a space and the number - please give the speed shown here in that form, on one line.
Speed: mph 4
